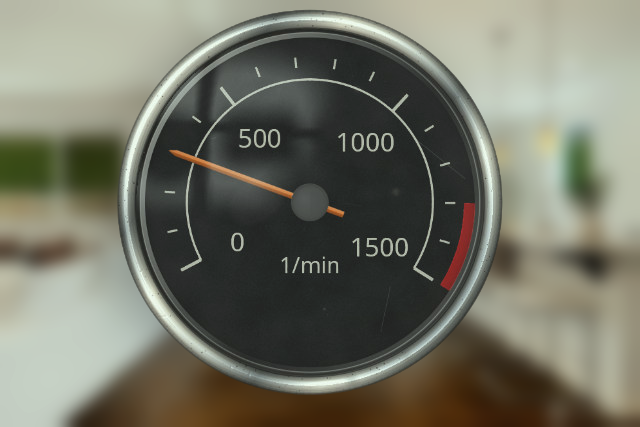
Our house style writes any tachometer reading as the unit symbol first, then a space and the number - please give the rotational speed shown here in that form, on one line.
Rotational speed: rpm 300
